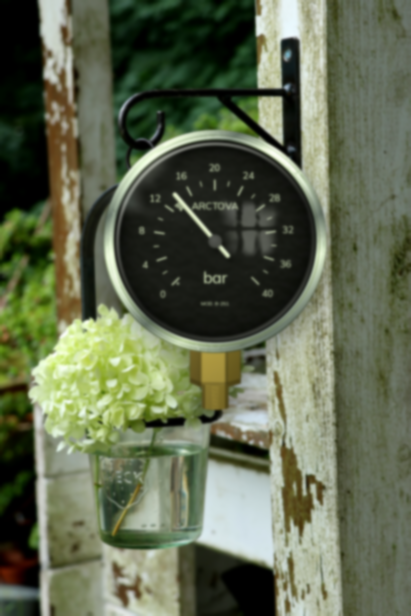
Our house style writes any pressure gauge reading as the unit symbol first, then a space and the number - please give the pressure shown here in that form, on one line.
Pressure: bar 14
